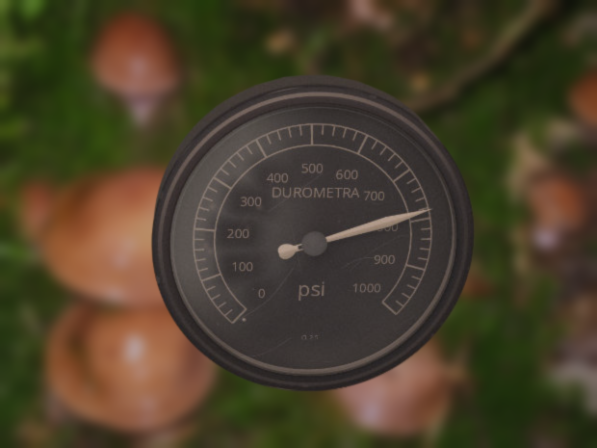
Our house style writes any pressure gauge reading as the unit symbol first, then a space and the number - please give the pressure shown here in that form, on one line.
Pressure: psi 780
